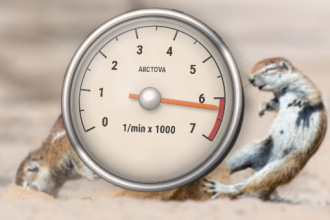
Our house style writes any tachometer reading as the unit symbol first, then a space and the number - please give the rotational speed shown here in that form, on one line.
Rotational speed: rpm 6250
